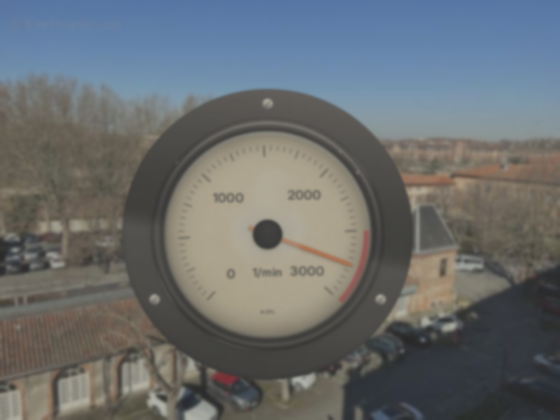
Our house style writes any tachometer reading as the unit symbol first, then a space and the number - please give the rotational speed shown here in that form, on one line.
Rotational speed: rpm 2750
